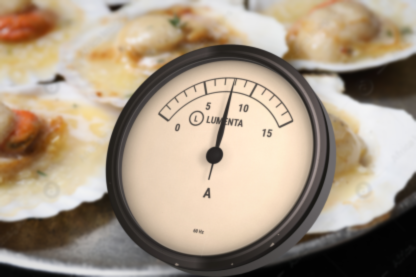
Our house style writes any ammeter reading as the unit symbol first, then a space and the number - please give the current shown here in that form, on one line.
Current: A 8
